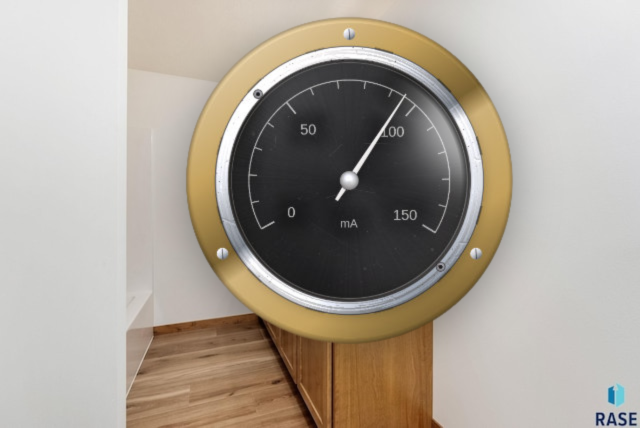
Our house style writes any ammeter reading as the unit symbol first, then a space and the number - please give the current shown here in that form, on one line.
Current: mA 95
